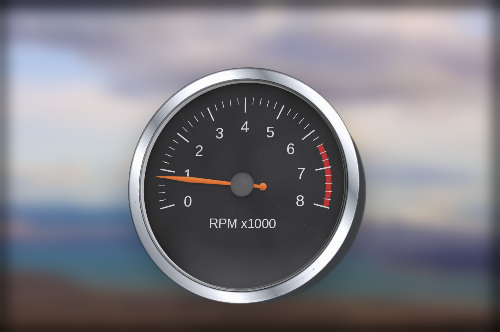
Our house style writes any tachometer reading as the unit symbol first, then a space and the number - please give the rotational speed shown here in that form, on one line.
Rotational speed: rpm 800
